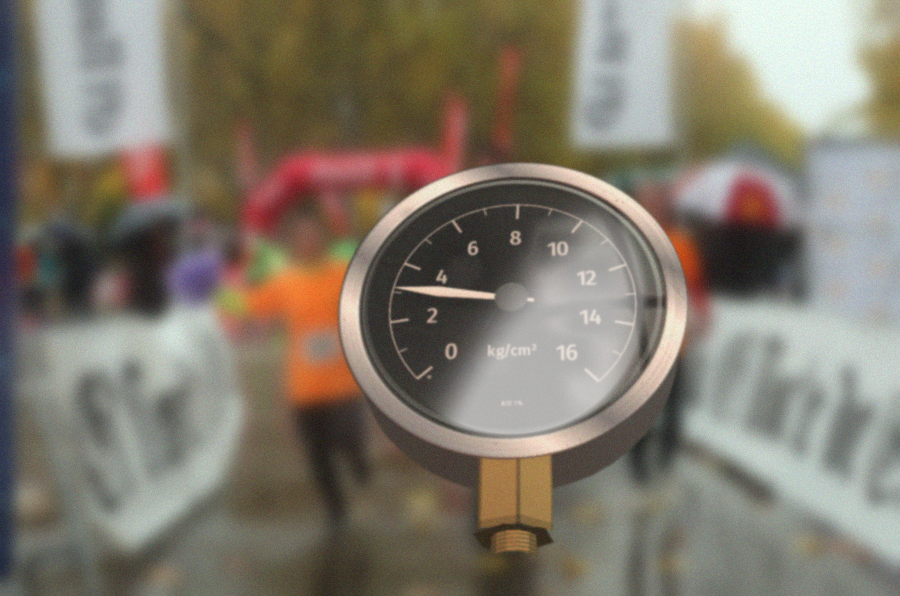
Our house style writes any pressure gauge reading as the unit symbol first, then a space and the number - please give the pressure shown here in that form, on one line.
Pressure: kg/cm² 3
